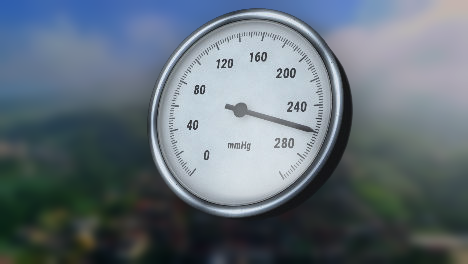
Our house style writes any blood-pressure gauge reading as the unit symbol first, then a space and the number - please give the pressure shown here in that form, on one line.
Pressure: mmHg 260
